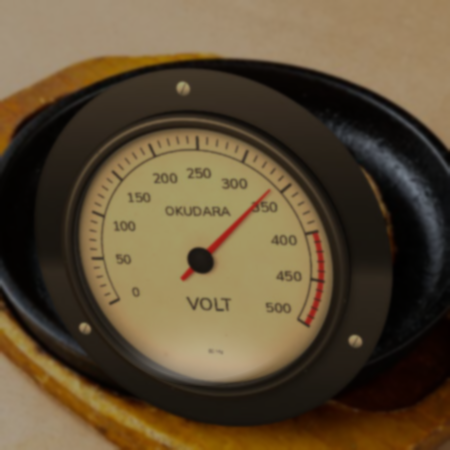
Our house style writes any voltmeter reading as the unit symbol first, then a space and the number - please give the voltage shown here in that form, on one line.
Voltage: V 340
